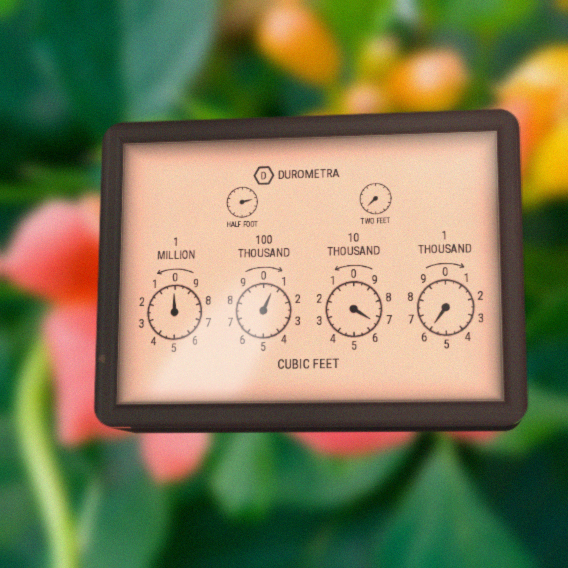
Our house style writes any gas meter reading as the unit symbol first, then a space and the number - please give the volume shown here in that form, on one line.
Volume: ft³ 6600
